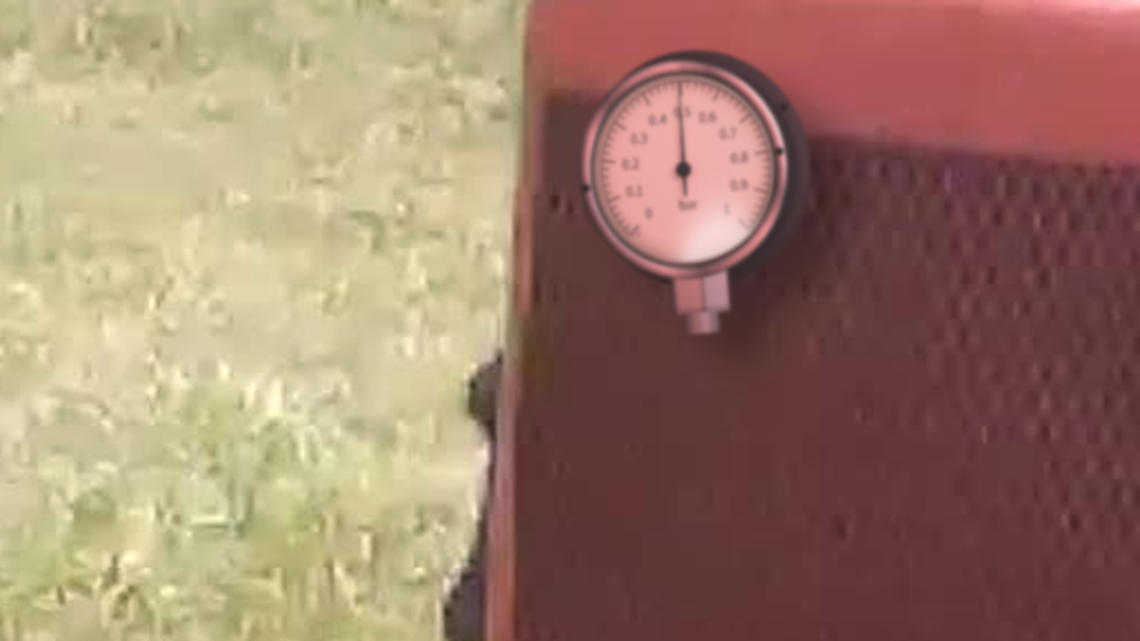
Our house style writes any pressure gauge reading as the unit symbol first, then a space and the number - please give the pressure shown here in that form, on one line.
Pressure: bar 0.5
